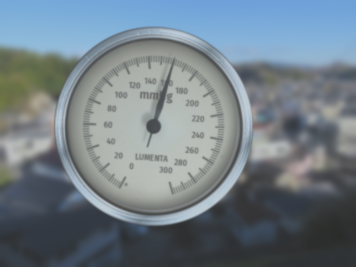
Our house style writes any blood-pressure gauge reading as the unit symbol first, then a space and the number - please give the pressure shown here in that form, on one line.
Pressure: mmHg 160
